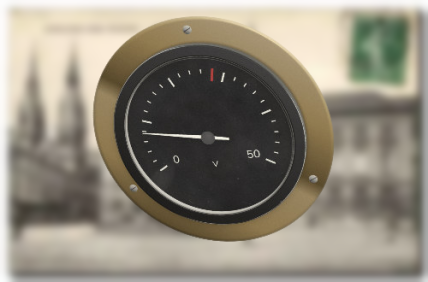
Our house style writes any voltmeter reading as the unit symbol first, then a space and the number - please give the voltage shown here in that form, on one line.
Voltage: V 8
